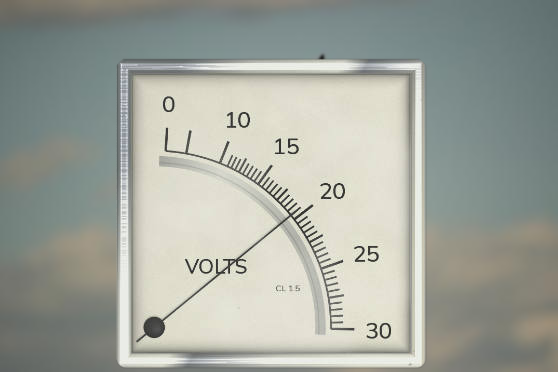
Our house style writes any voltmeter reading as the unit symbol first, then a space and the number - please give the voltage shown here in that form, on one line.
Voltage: V 19.5
